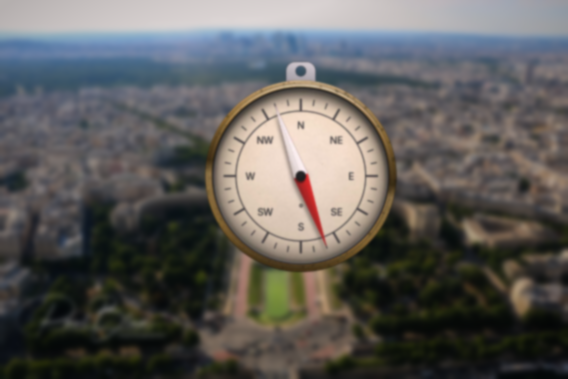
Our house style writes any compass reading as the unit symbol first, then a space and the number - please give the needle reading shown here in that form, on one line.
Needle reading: ° 160
